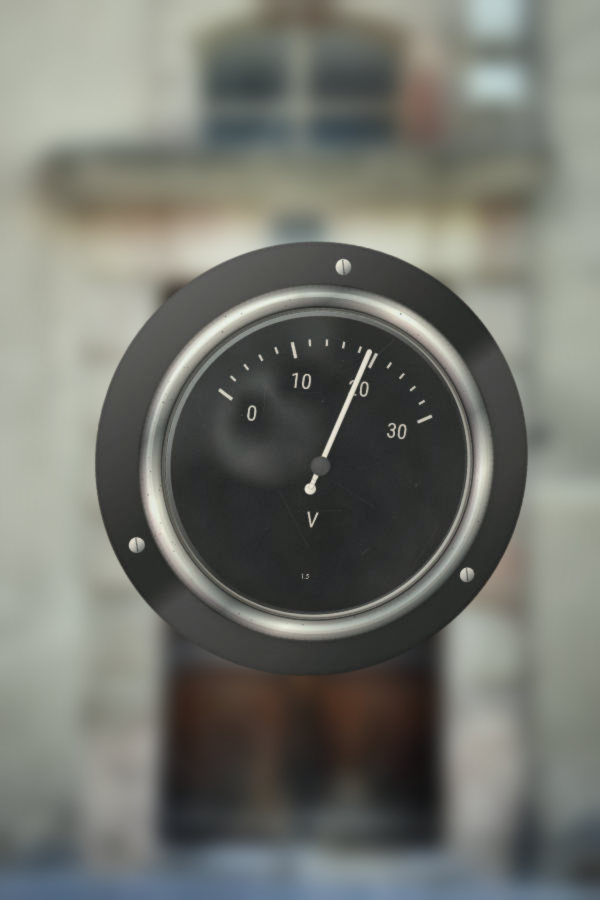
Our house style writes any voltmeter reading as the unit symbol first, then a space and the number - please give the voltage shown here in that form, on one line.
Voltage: V 19
